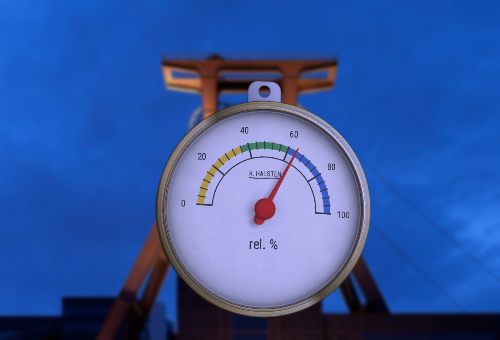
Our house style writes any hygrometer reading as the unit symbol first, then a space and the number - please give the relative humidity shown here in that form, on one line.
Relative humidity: % 64
